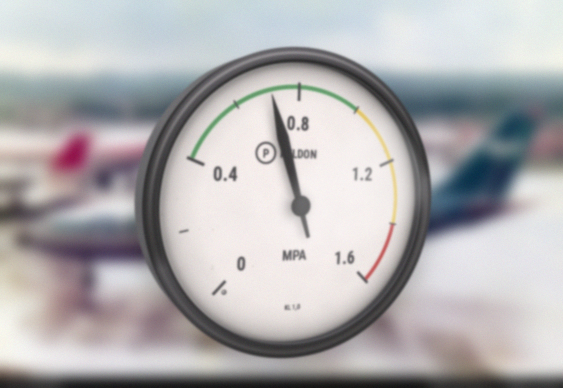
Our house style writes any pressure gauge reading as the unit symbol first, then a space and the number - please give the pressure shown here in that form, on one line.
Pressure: MPa 0.7
